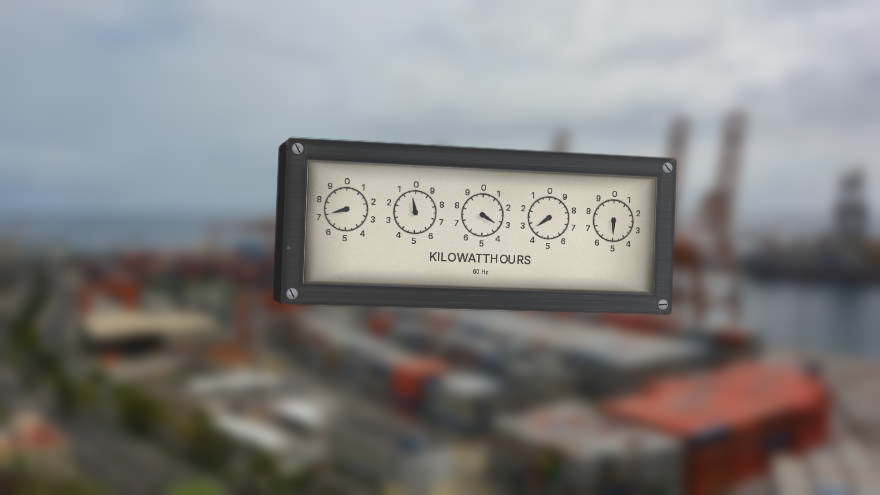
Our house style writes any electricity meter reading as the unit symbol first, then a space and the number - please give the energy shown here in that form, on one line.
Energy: kWh 70335
